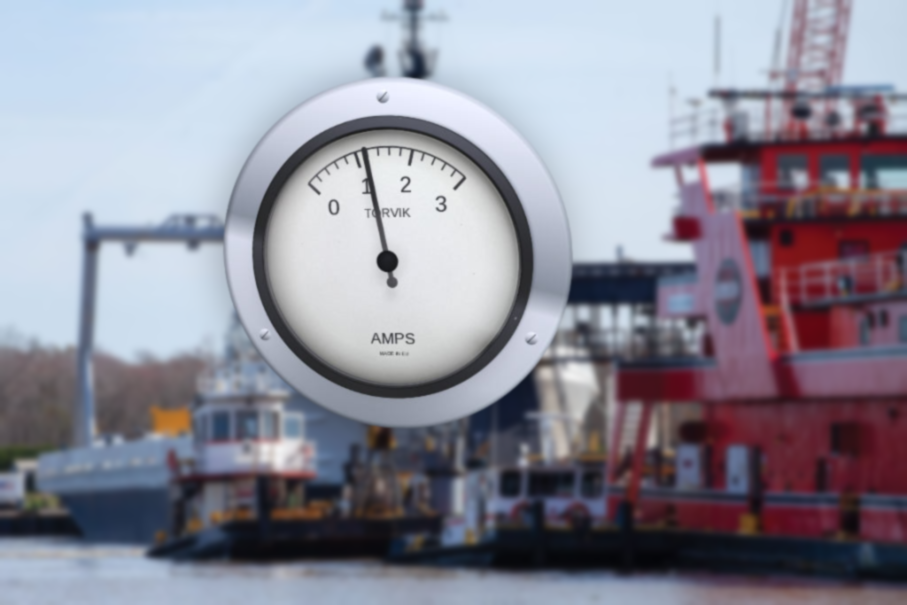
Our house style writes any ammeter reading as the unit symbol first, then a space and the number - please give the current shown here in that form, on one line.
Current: A 1.2
